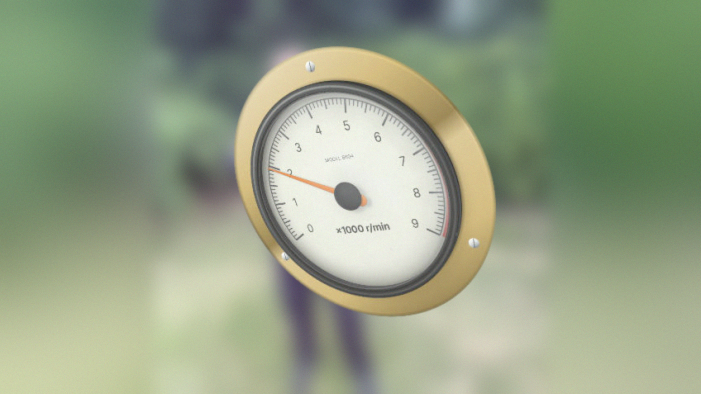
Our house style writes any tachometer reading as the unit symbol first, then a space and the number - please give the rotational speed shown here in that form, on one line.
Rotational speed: rpm 2000
